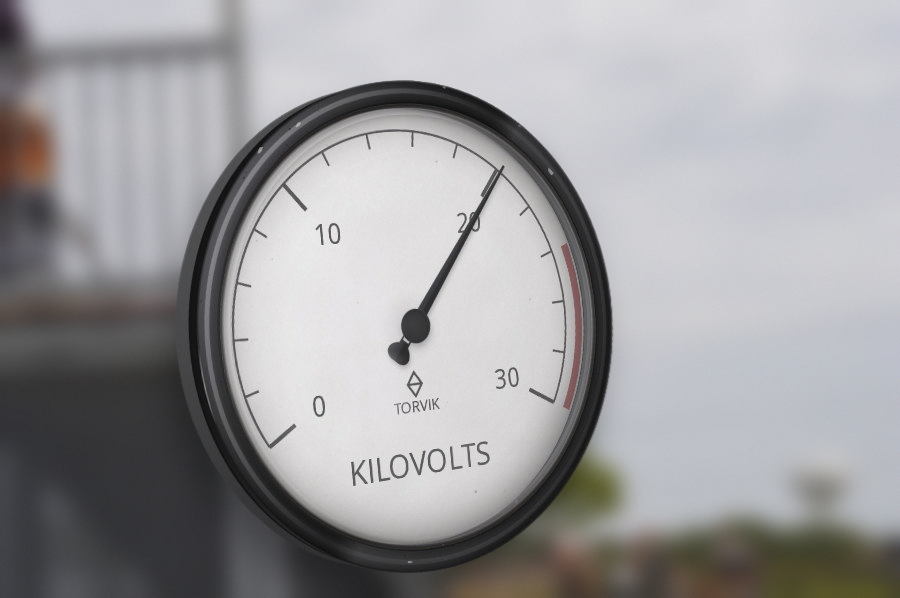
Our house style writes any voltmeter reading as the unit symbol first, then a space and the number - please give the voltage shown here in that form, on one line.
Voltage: kV 20
